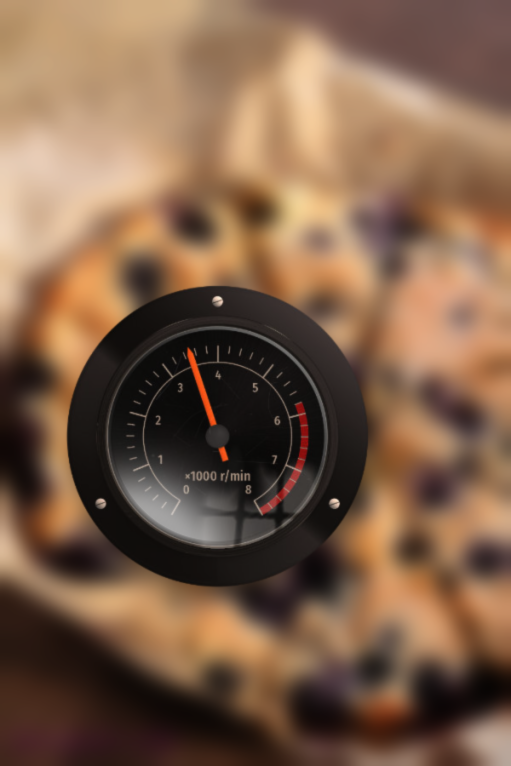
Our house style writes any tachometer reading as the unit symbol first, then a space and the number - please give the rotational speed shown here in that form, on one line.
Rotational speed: rpm 3500
